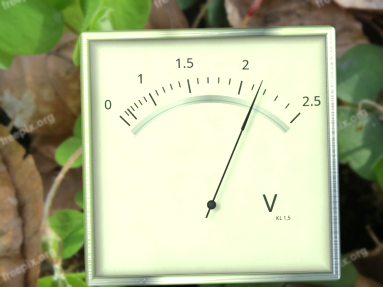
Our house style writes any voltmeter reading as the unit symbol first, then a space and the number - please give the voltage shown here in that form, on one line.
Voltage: V 2.15
